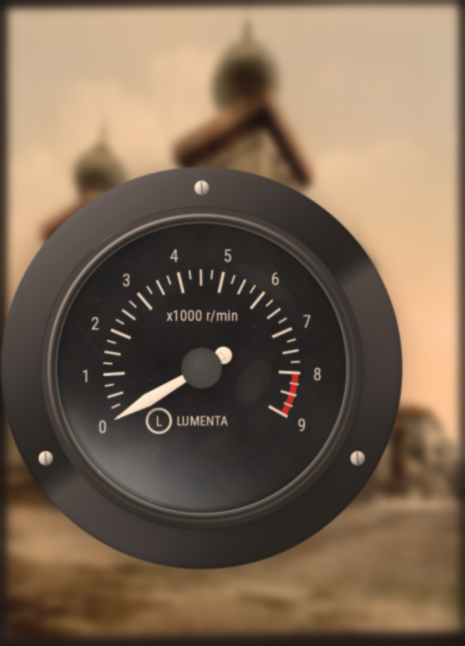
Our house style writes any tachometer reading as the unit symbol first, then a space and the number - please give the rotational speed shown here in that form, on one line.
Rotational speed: rpm 0
